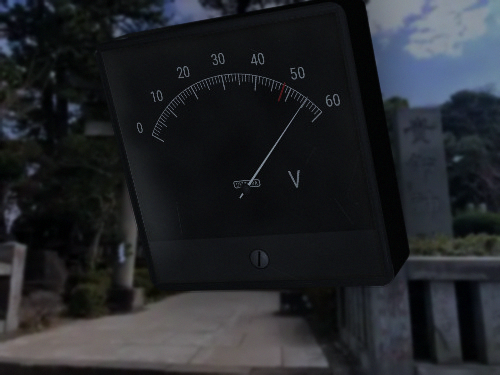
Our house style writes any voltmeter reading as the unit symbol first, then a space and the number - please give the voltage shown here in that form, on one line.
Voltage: V 55
